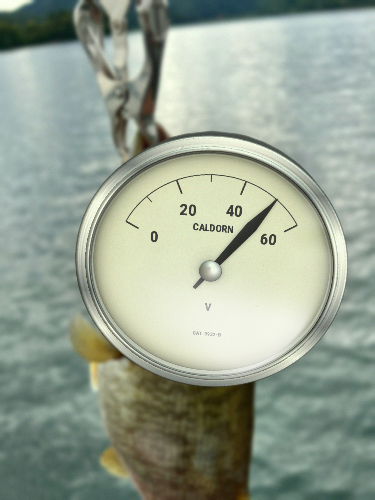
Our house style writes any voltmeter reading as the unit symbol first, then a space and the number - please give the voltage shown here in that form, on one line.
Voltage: V 50
